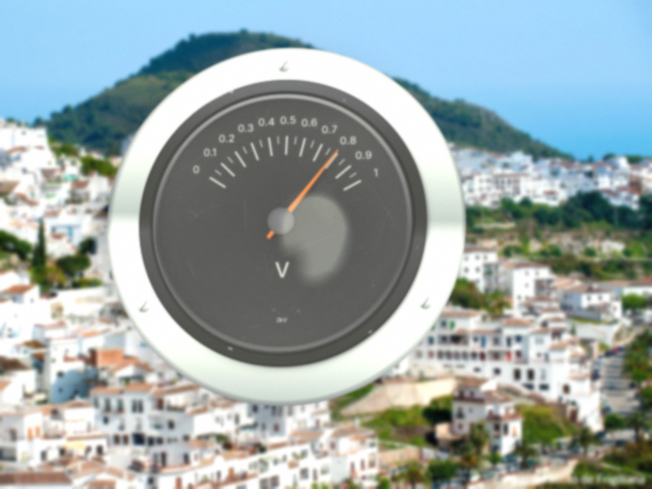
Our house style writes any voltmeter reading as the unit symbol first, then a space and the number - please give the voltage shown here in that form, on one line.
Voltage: V 0.8
